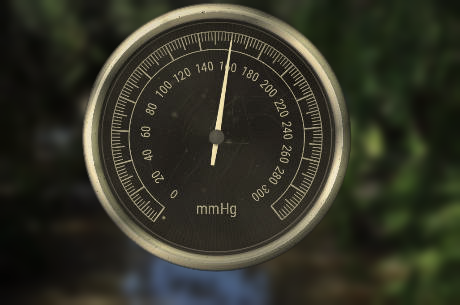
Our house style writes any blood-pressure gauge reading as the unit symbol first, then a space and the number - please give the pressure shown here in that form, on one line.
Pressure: mmHg 160
